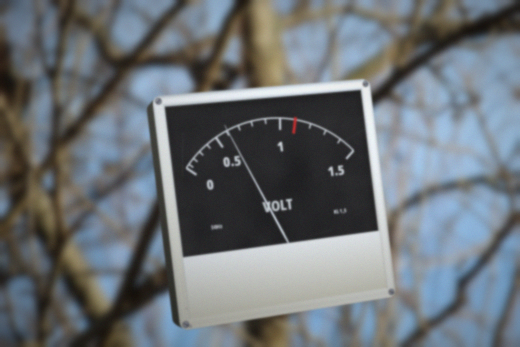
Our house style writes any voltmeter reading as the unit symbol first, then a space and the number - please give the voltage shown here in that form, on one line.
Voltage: V 0.6
